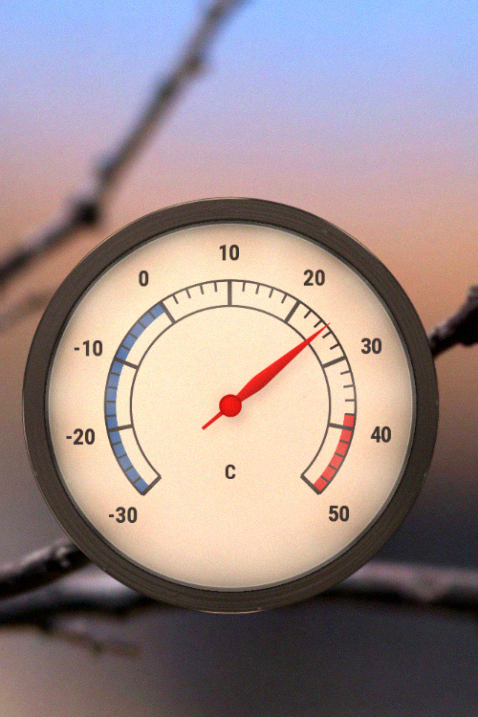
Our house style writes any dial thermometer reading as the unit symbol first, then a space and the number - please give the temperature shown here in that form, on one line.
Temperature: °C 25
